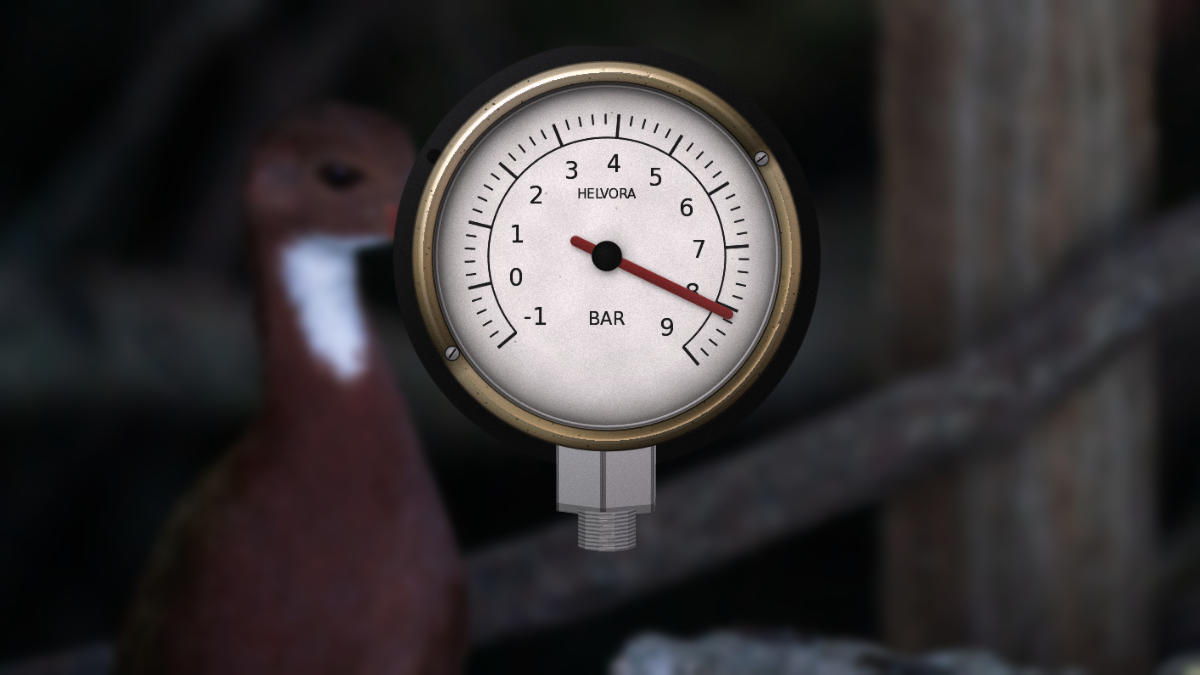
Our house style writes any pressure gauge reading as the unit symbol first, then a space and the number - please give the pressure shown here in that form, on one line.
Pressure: bar 8.1
